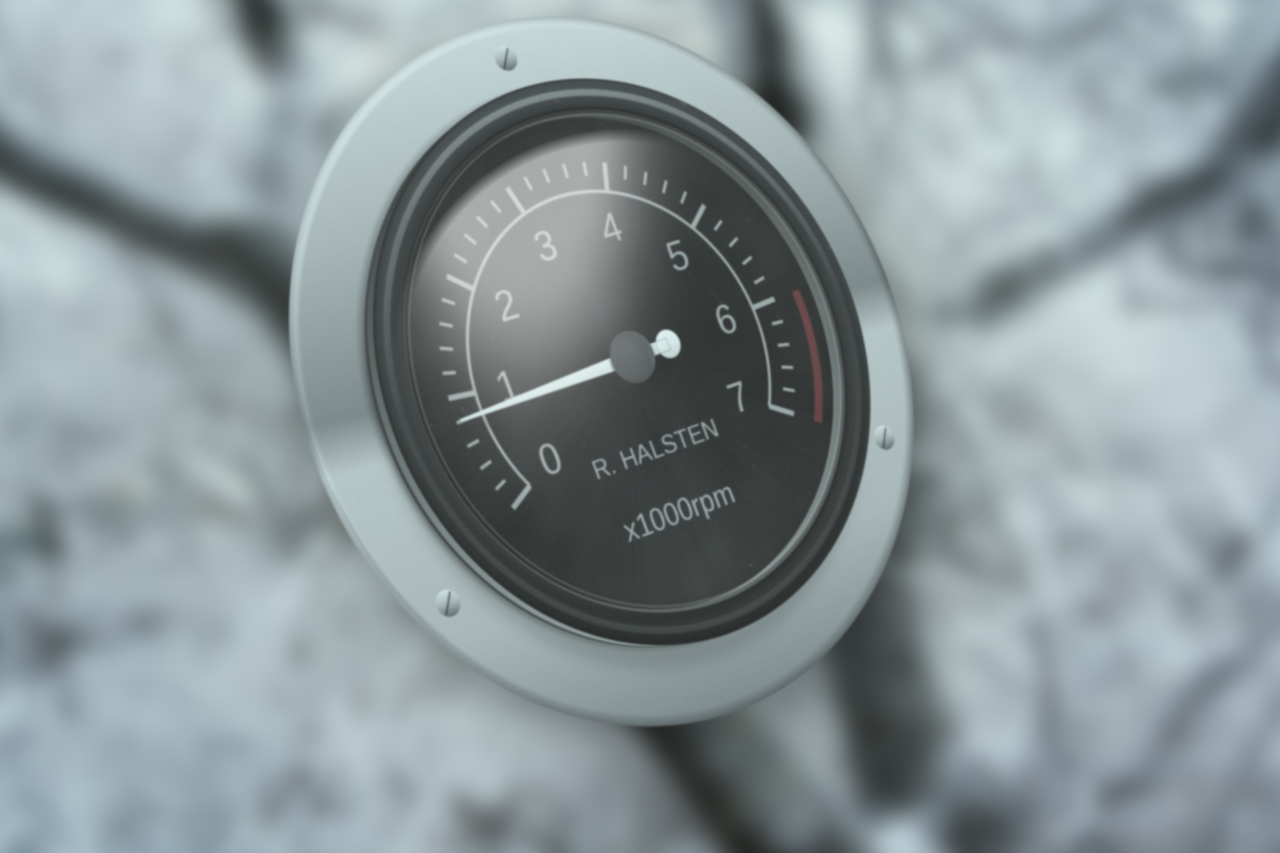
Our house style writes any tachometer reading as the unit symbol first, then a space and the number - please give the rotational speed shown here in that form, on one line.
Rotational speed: rpm 800
